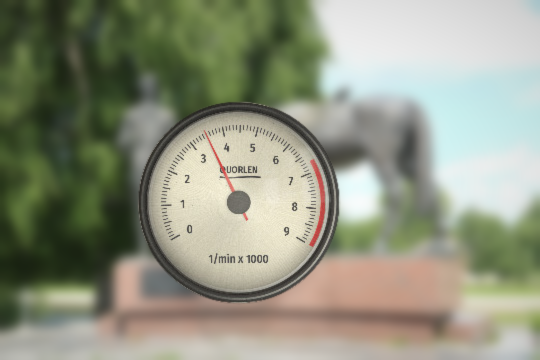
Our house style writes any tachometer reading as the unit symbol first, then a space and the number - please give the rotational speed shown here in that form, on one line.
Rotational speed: rpm 3500
